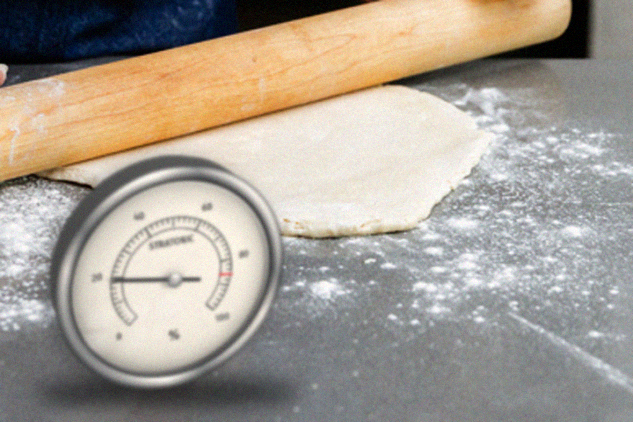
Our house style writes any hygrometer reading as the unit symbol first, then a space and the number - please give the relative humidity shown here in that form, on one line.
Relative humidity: % 20
